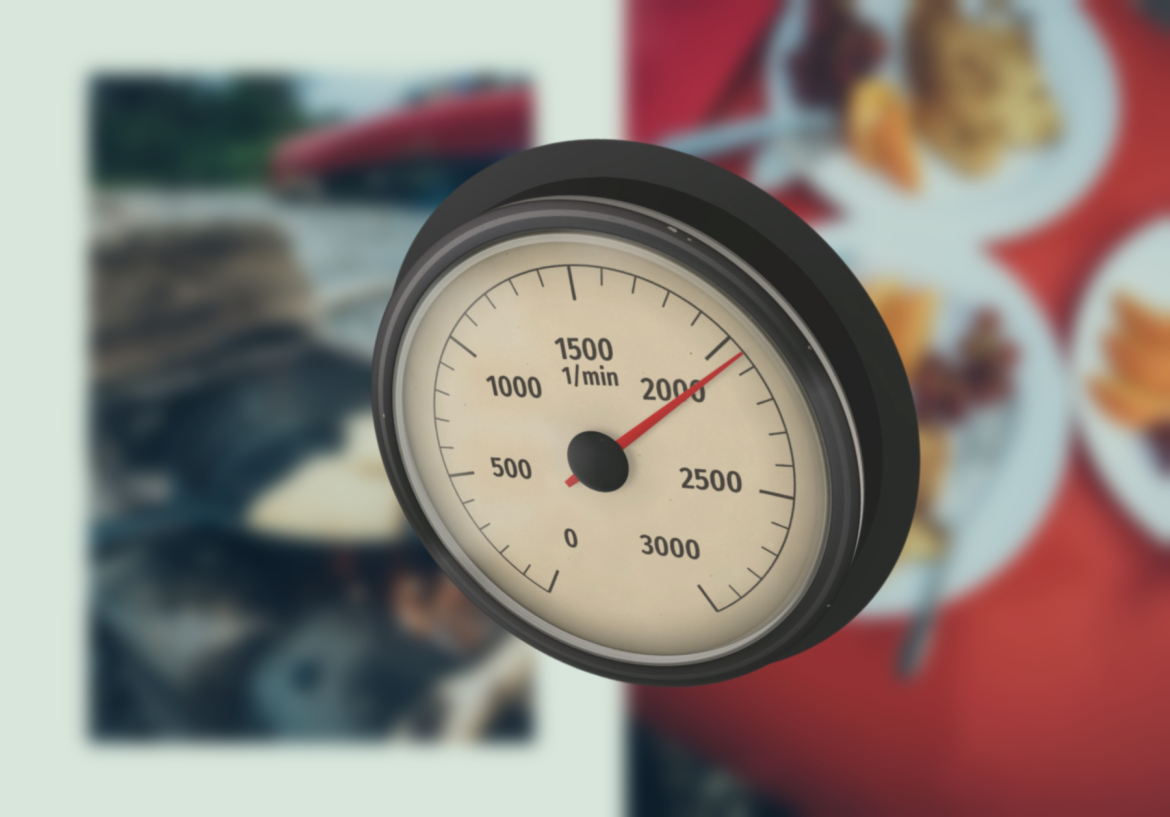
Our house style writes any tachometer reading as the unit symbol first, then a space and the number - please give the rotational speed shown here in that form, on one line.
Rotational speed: rpm 2050
